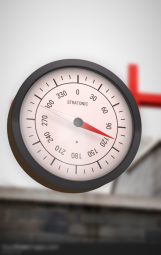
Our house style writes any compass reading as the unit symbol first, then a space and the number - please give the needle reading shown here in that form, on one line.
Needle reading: ° 110
